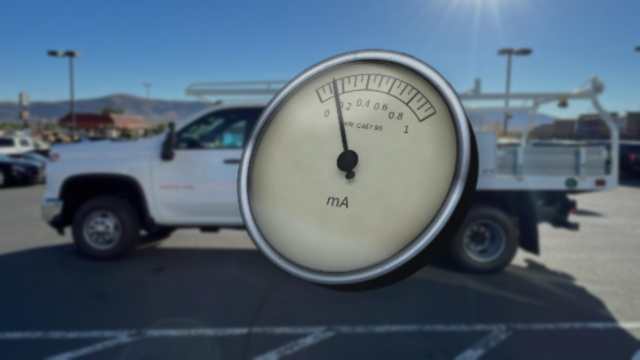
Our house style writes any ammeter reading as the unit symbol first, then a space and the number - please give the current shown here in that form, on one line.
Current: mA 0.15
